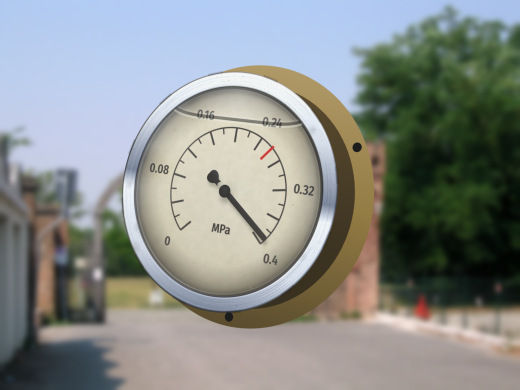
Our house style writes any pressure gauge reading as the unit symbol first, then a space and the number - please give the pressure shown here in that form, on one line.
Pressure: MPa 0.39
